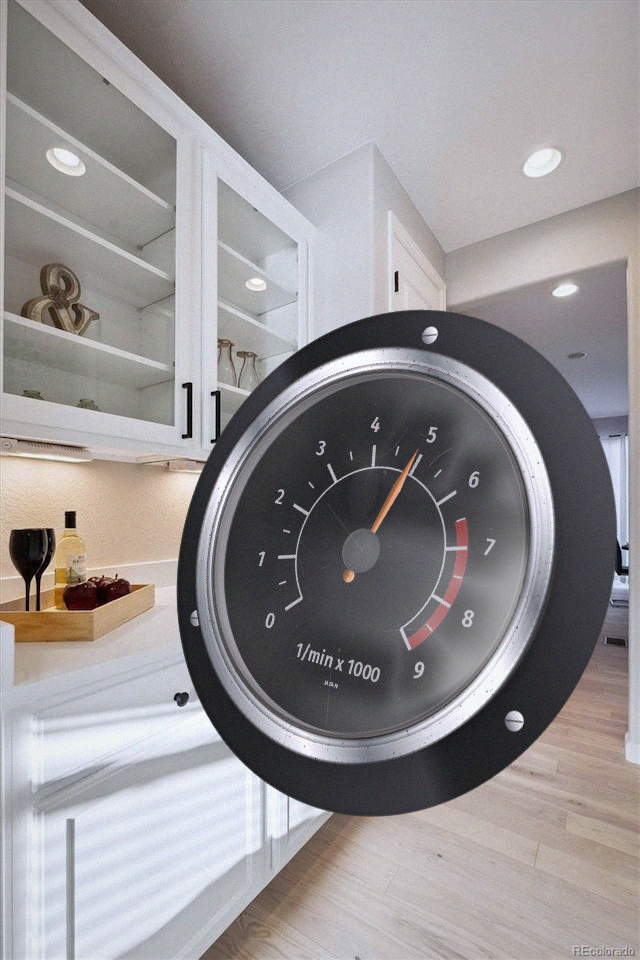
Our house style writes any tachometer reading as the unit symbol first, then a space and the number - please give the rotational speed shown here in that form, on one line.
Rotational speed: rpm 5000
